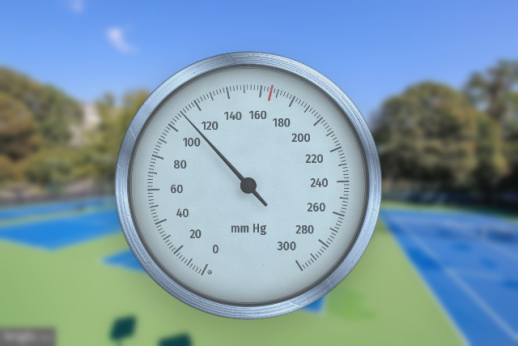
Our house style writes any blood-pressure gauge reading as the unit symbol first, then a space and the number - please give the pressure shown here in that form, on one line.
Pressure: mmHg 110
